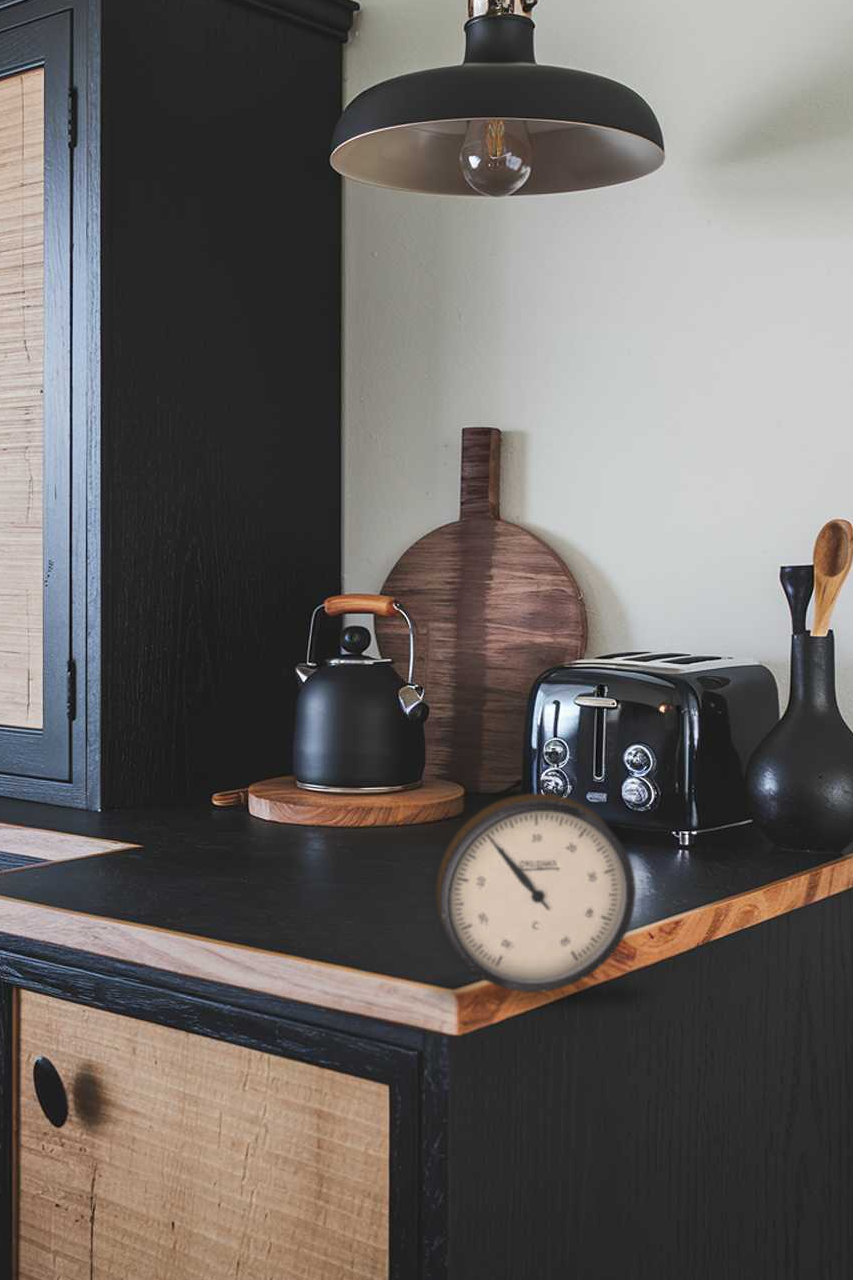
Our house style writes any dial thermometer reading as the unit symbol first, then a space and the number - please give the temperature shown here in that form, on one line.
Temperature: °C 0
